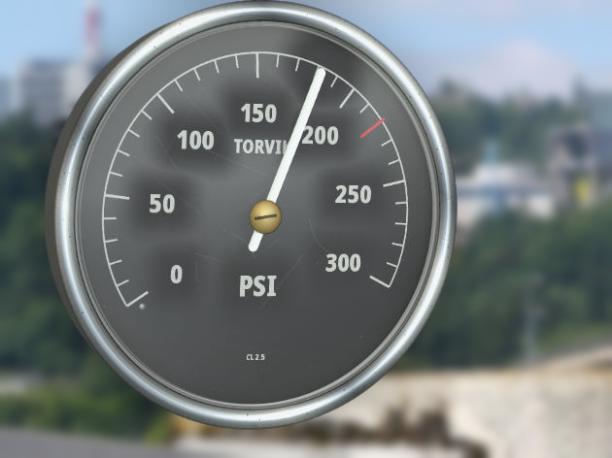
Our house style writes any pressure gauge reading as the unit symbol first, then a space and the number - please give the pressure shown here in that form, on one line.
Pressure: psi 180
